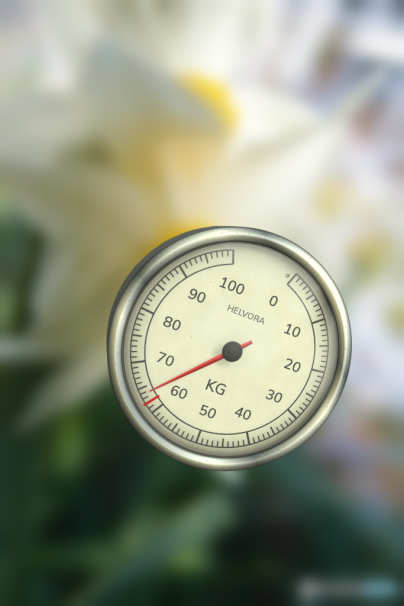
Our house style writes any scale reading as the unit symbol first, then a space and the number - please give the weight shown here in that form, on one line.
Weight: kg 64
